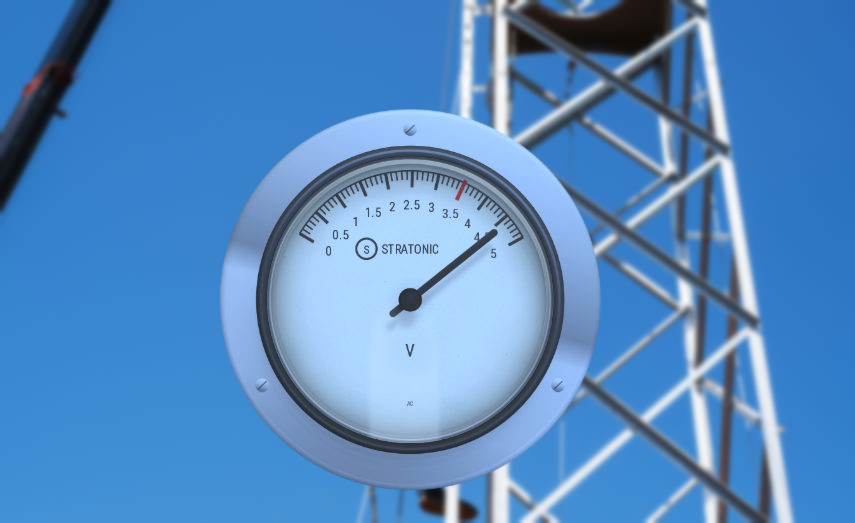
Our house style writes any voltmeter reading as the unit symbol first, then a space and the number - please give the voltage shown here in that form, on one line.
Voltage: V 4.6
